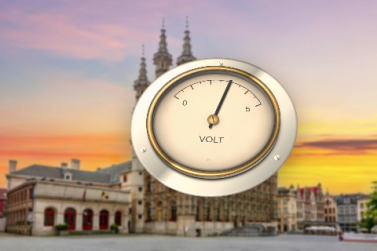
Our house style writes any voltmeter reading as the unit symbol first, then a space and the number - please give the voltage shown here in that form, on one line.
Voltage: V 3
